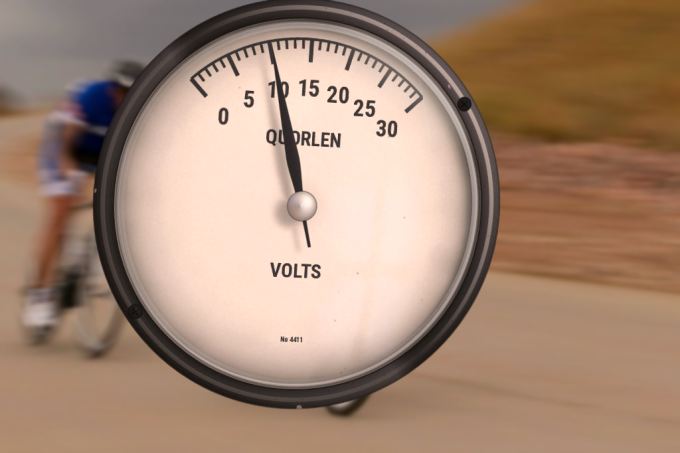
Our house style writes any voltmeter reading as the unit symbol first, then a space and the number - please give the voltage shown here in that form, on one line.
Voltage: V 10
